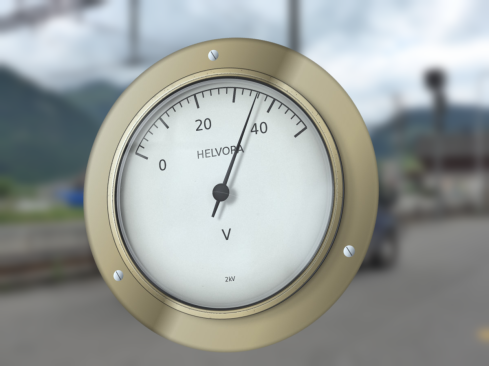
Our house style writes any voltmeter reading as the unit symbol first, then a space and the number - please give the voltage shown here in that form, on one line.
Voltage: V 36
